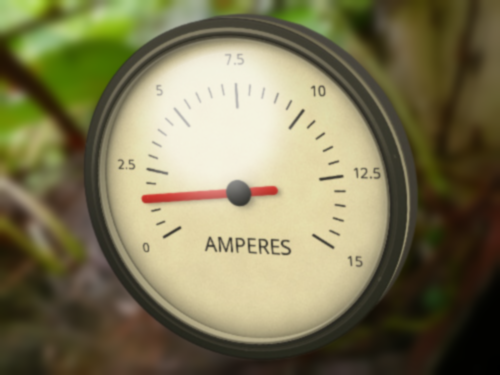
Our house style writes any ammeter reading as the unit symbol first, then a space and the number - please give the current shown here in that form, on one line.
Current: A 1.5
